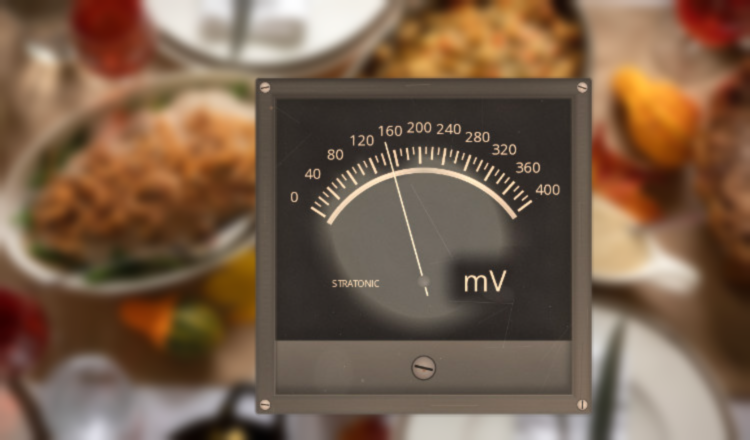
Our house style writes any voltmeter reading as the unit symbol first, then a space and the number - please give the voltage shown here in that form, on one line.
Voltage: mV 150
